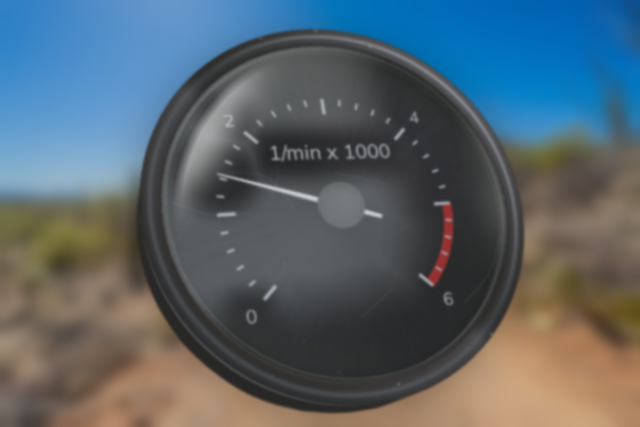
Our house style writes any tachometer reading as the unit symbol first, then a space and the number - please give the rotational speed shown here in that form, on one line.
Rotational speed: rpm 1400
